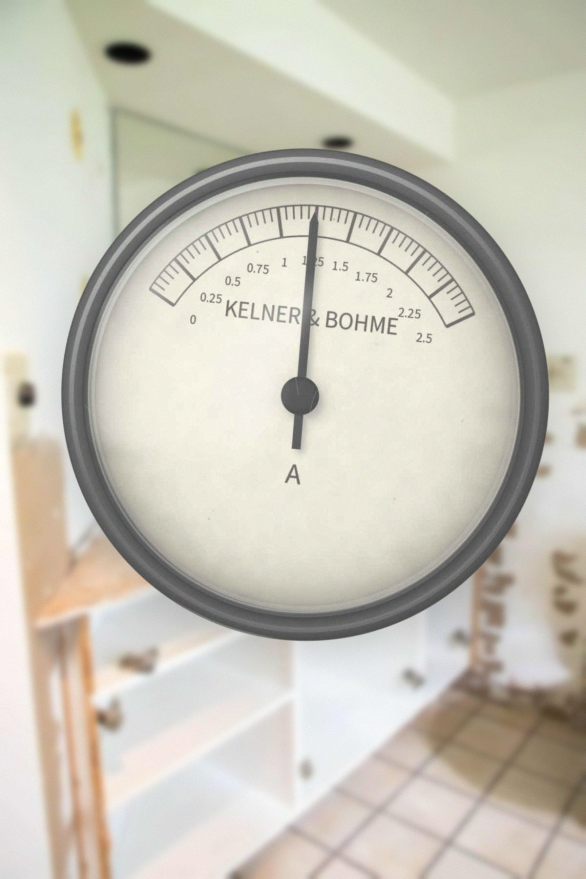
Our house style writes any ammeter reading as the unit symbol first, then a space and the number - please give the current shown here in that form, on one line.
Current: A 1.25
